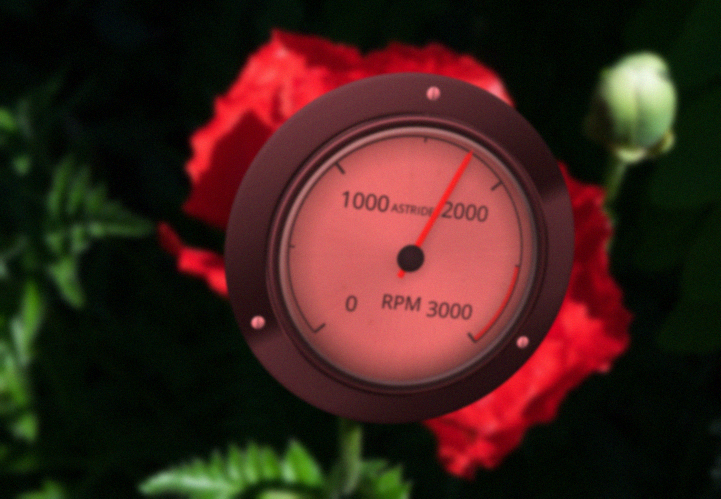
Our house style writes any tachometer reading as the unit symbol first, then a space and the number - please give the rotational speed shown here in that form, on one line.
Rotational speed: rpm 1750
